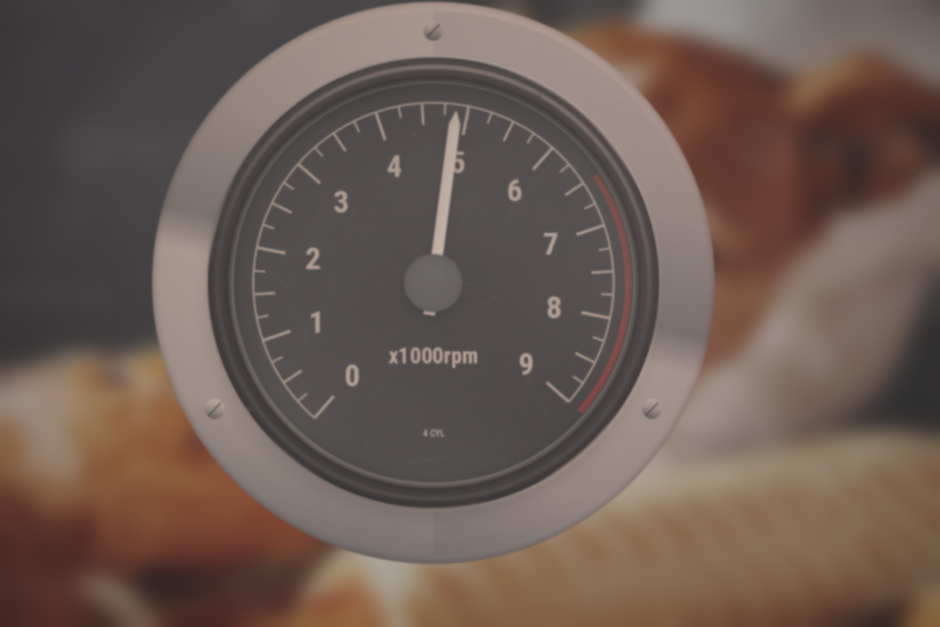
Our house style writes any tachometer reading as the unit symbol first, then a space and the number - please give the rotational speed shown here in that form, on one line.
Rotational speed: rpm 4875
